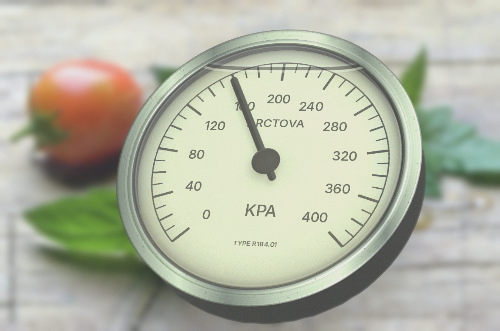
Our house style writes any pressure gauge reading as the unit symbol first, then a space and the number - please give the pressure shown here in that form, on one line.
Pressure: kPa 160
